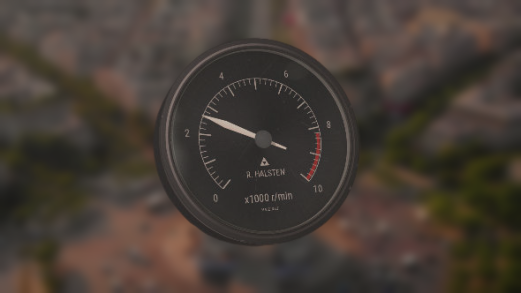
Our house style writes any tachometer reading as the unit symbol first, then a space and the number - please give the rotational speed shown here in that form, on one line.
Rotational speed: rpm 2600
